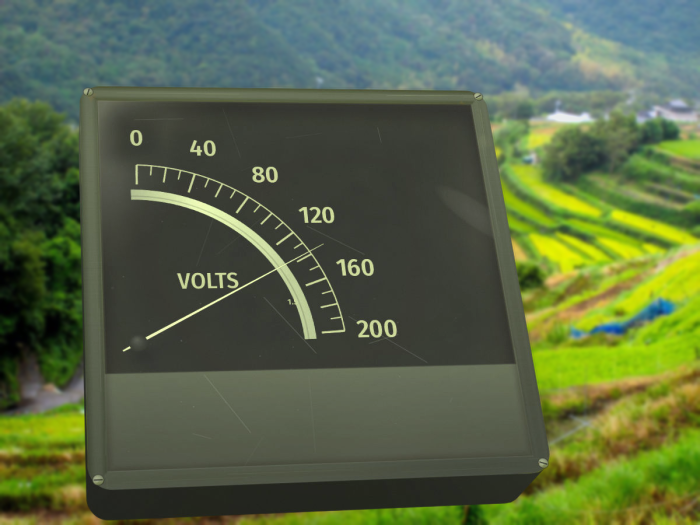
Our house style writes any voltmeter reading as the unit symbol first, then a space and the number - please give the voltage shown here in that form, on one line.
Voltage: V 140
